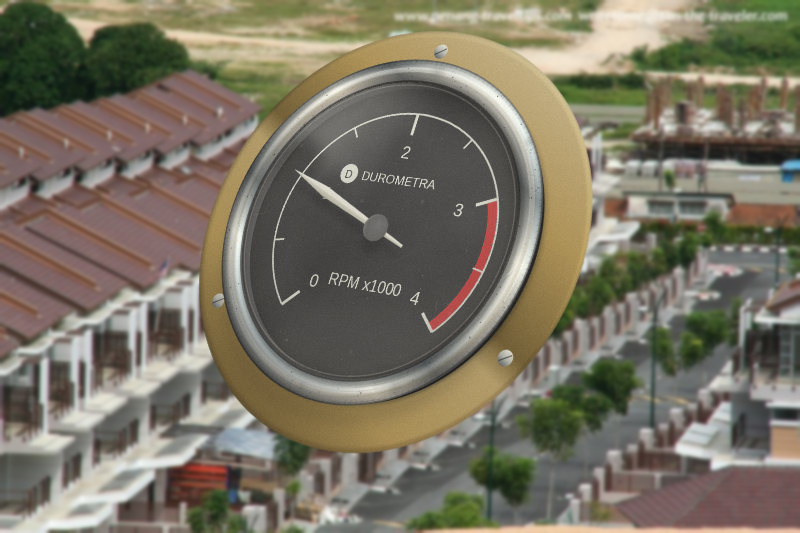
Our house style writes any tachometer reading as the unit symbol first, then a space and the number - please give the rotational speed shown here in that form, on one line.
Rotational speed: rpm 1000
